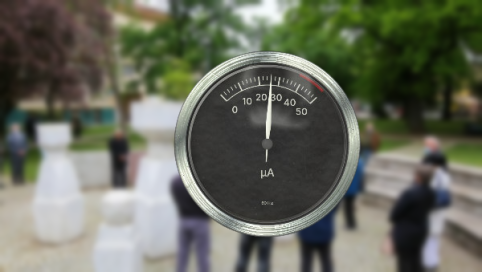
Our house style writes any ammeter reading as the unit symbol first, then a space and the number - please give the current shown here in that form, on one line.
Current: µA 26
